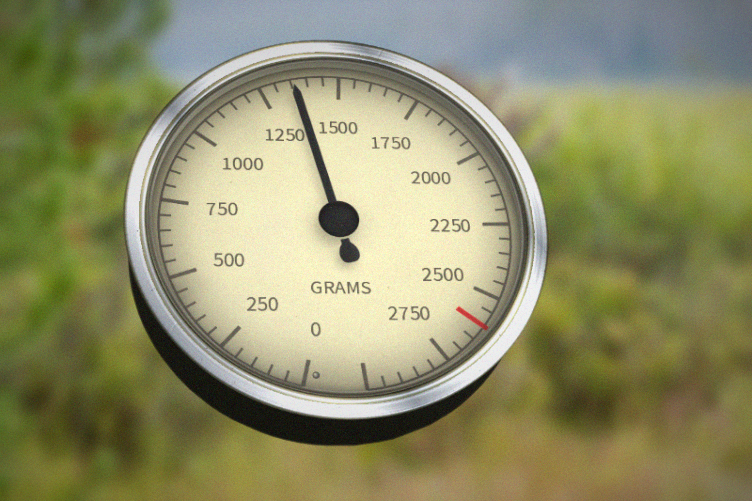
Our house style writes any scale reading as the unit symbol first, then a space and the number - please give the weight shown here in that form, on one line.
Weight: g 1350
